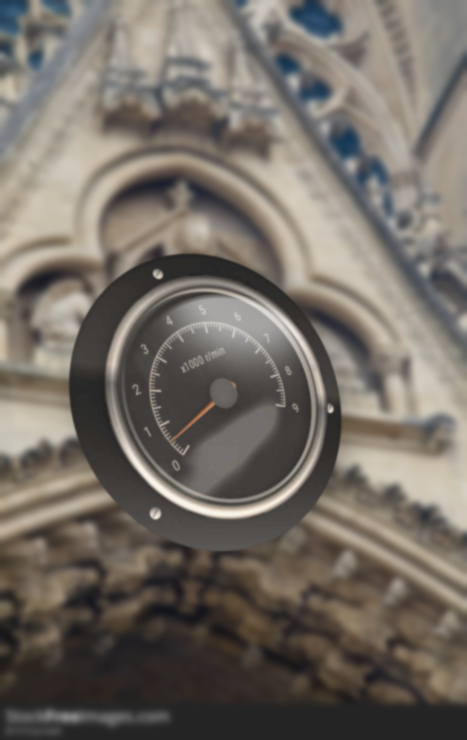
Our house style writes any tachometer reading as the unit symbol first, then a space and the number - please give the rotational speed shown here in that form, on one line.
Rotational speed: rpm 500
